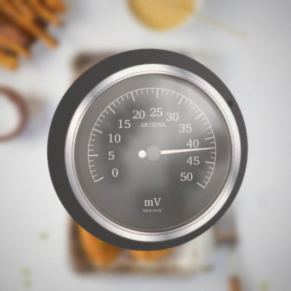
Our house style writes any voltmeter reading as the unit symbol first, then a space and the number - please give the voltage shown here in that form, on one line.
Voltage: mV 42
